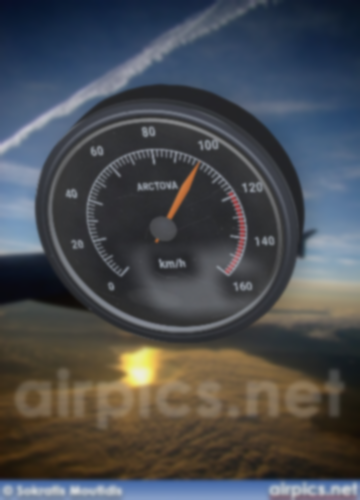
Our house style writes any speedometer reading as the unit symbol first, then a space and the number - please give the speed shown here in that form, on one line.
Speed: km/h 100
